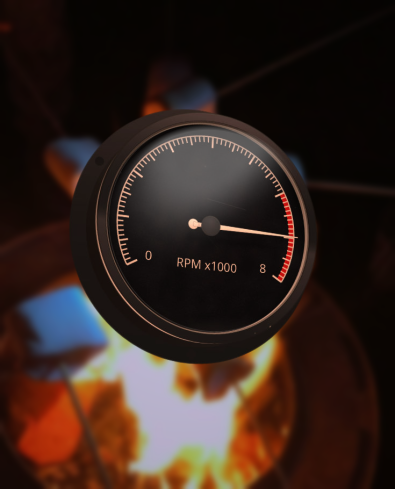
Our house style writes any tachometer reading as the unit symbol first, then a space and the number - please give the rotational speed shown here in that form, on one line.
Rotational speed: rpm 7000
